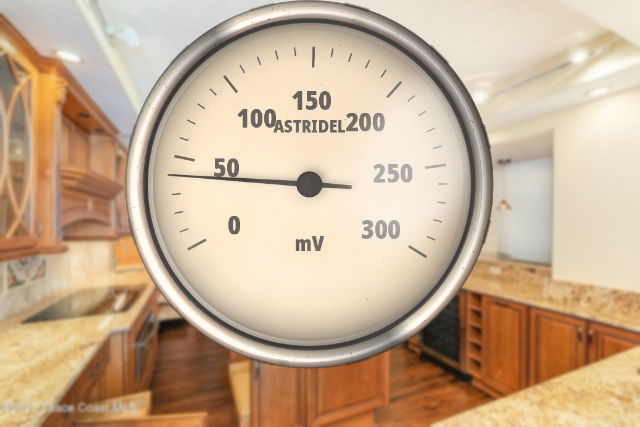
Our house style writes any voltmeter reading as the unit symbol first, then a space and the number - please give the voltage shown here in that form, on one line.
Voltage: mV 40
